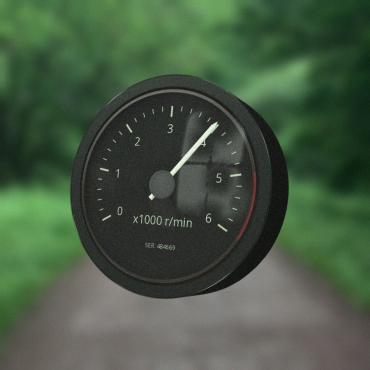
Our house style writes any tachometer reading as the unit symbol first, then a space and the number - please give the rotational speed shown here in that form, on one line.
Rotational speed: rpm 4000
